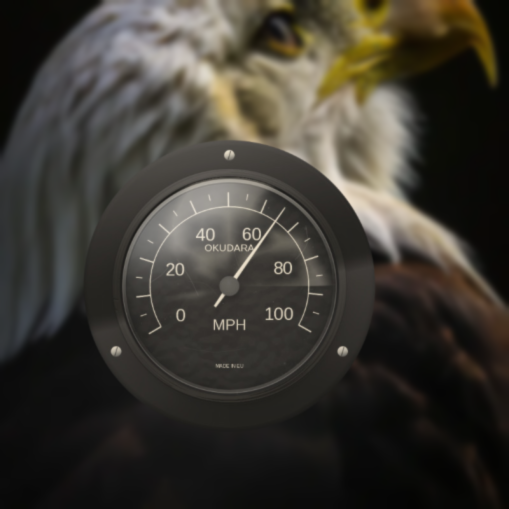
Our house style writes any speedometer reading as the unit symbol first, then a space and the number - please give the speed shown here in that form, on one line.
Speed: mph 65
